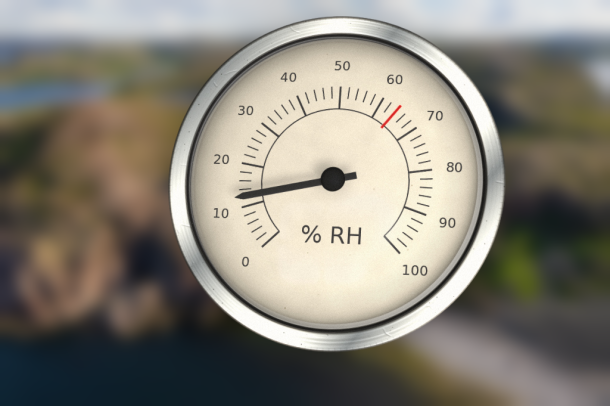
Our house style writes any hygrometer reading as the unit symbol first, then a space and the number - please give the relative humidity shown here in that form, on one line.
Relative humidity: % 12
